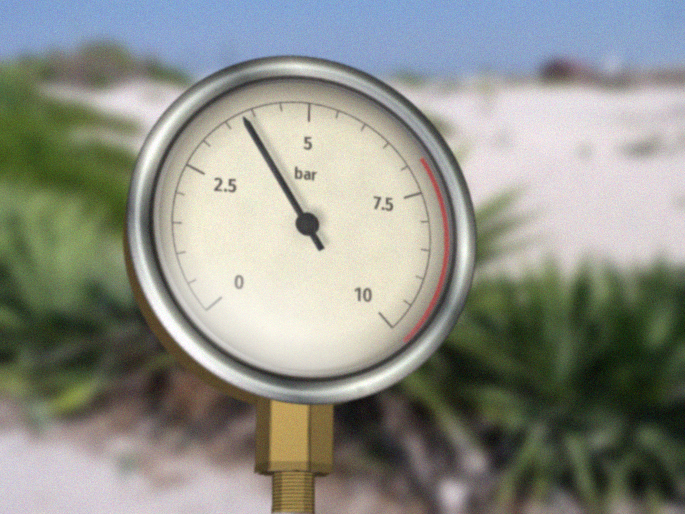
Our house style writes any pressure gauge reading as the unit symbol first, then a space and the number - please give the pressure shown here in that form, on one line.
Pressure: bar 3.75
